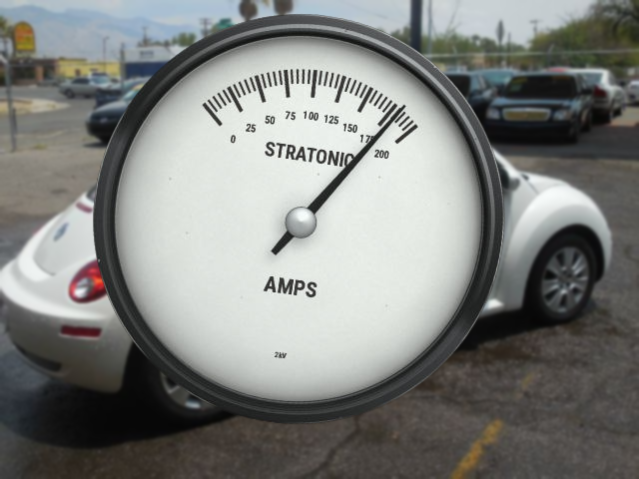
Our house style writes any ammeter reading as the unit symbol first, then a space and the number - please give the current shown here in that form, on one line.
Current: A 180
